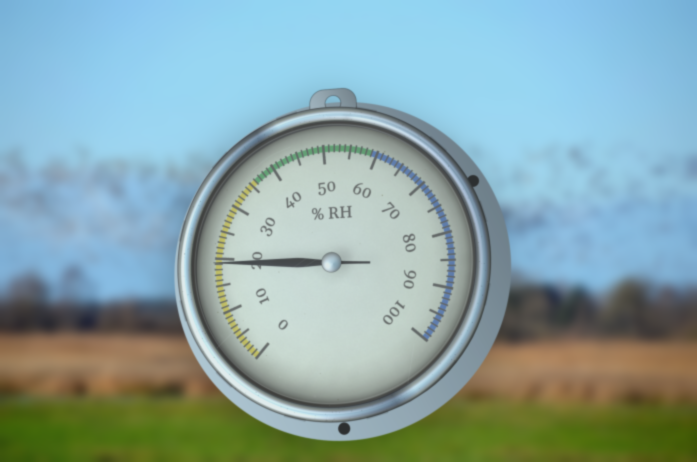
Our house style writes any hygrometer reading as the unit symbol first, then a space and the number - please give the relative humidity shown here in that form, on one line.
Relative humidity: % 19
